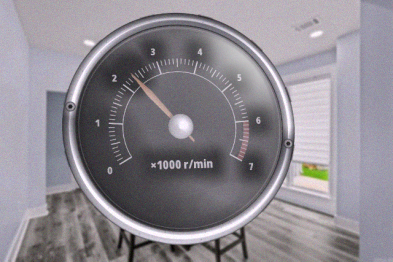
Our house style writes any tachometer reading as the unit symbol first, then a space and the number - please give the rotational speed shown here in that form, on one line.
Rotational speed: rpm 2300
